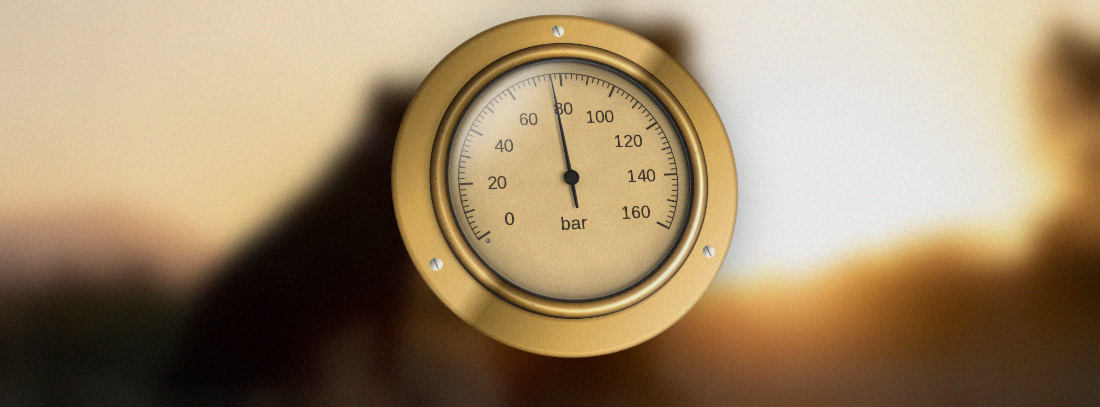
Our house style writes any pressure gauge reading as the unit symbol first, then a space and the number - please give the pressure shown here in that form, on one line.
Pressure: bar 76
